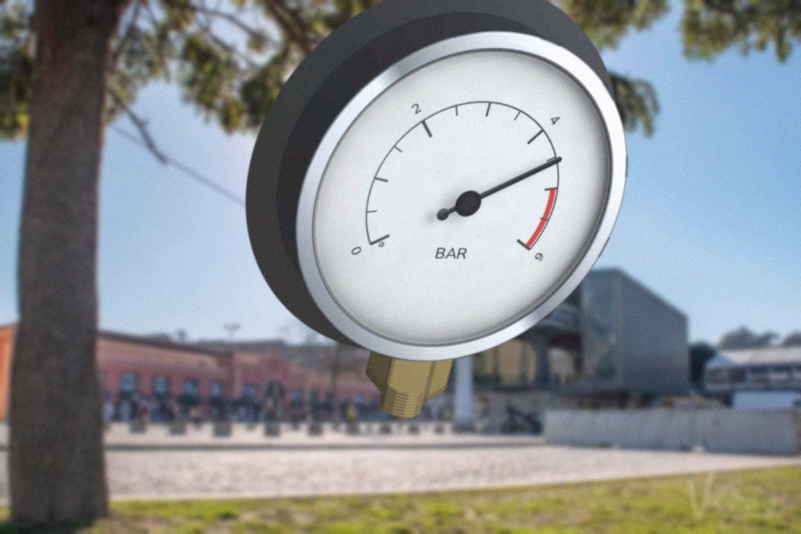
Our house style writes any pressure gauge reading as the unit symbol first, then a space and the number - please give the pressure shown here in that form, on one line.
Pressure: bar 4.5
